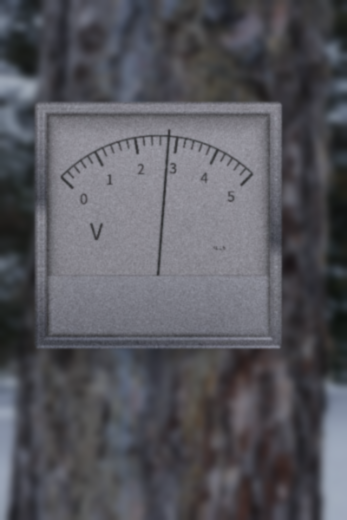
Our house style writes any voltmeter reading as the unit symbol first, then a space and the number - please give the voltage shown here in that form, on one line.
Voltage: V 2.8
